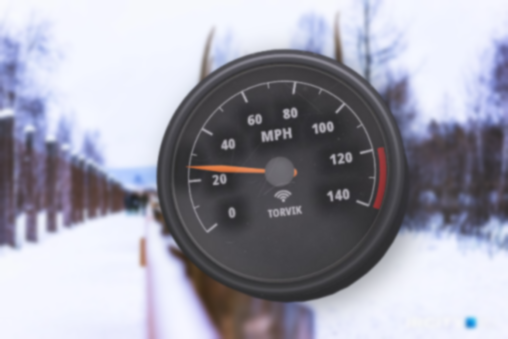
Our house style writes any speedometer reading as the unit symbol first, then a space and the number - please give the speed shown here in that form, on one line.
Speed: mph 25
